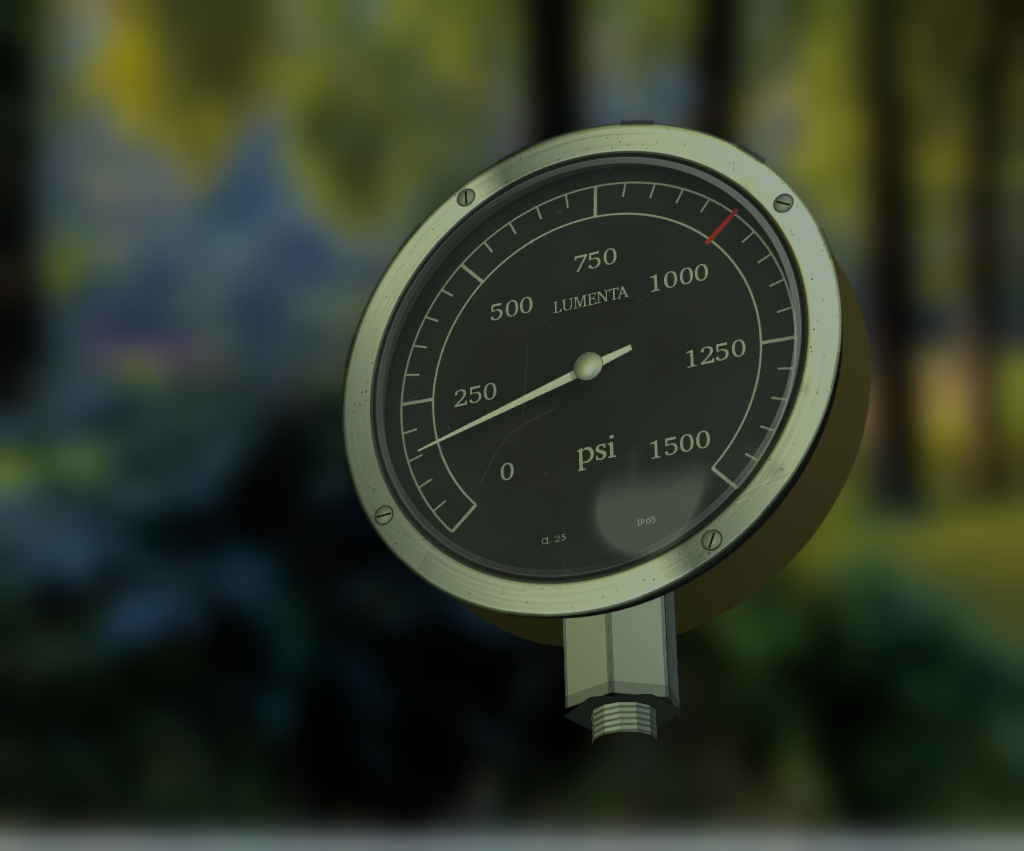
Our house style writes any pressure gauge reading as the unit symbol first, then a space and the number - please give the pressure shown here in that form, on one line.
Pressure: psi 150
